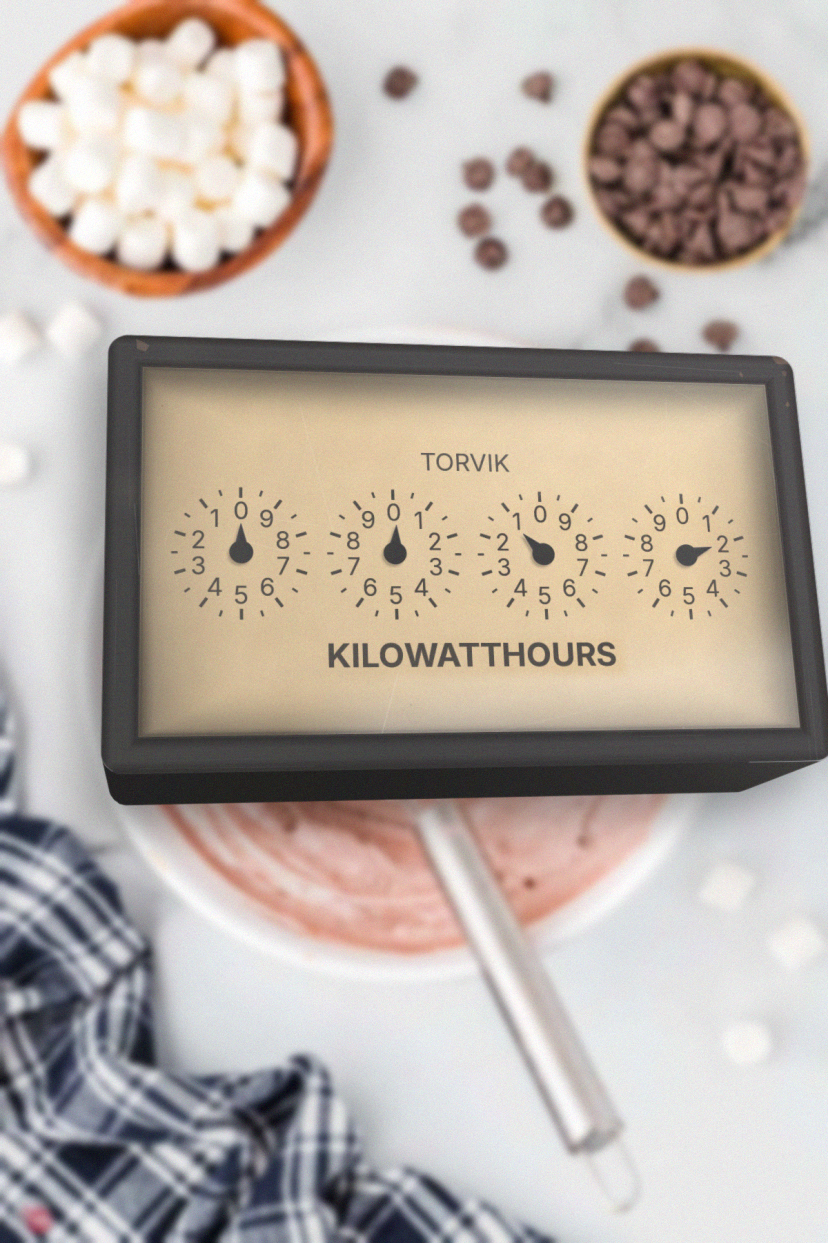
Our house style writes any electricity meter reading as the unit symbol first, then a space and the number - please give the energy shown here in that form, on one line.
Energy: kWh 12
